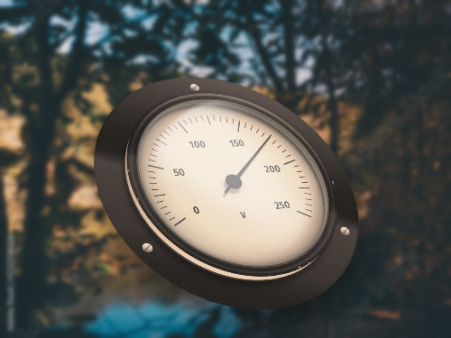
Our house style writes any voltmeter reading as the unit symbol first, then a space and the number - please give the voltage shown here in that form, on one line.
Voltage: V 175
